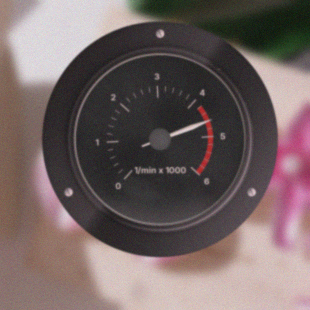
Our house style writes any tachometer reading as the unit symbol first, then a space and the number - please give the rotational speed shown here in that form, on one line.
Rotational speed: rpm 4600
